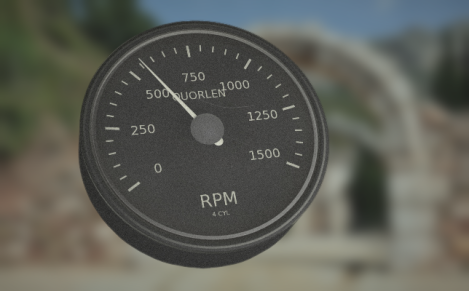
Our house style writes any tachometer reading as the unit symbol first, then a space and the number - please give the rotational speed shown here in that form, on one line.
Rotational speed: rpm 550
